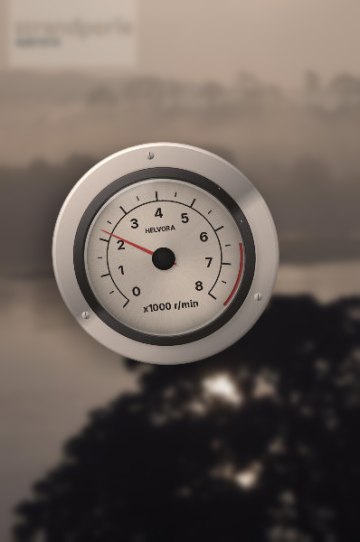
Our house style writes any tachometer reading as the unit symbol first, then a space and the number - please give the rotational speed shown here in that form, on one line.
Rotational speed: rpm 2250
